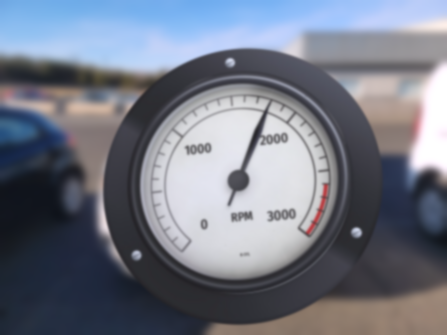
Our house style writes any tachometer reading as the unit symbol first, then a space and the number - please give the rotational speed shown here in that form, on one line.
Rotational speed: rpm 1800
